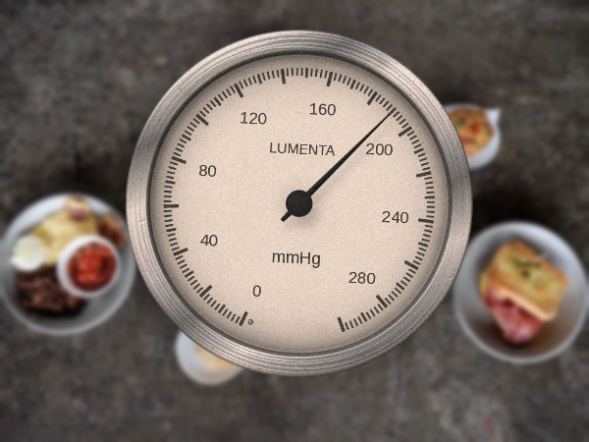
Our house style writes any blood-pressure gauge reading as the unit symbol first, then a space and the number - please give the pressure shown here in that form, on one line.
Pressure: mmHg 190
